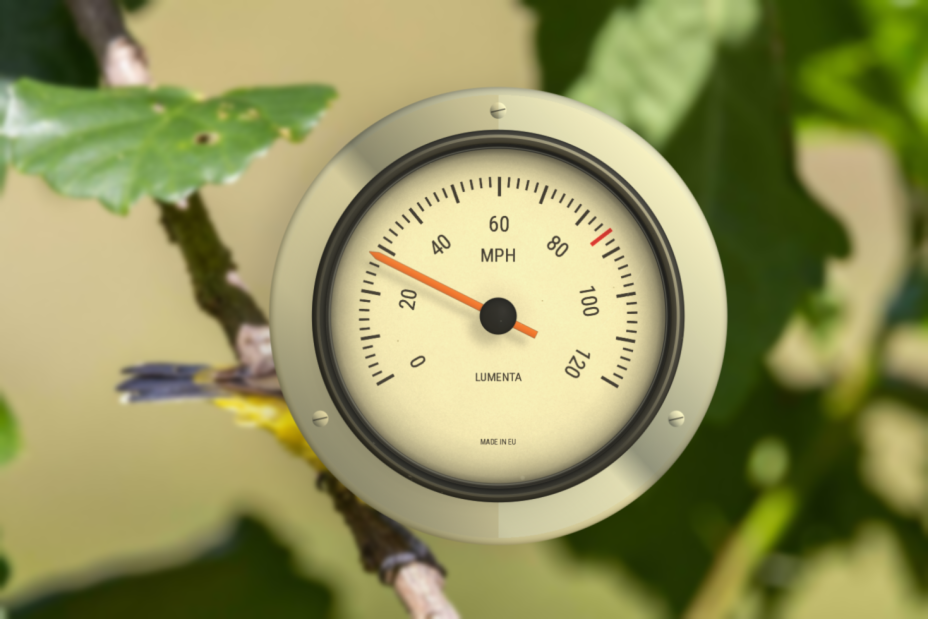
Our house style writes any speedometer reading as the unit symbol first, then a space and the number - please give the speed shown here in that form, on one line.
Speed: mph 28
